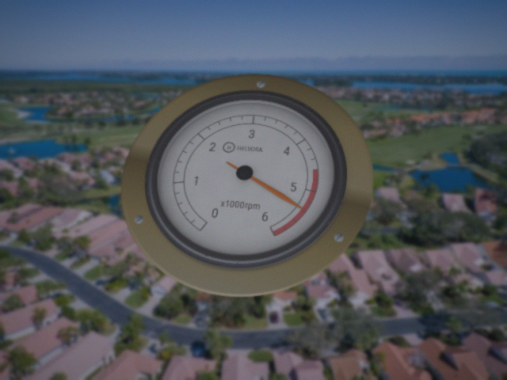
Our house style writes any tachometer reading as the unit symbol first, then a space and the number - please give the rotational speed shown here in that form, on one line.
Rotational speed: rpm 5400
